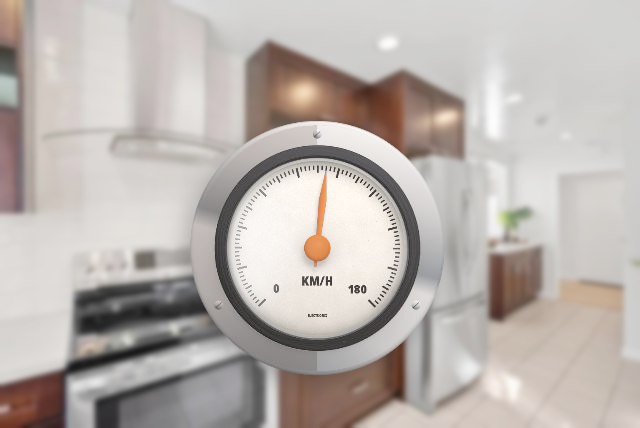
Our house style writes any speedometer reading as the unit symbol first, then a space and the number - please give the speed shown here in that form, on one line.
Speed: km/h 94
